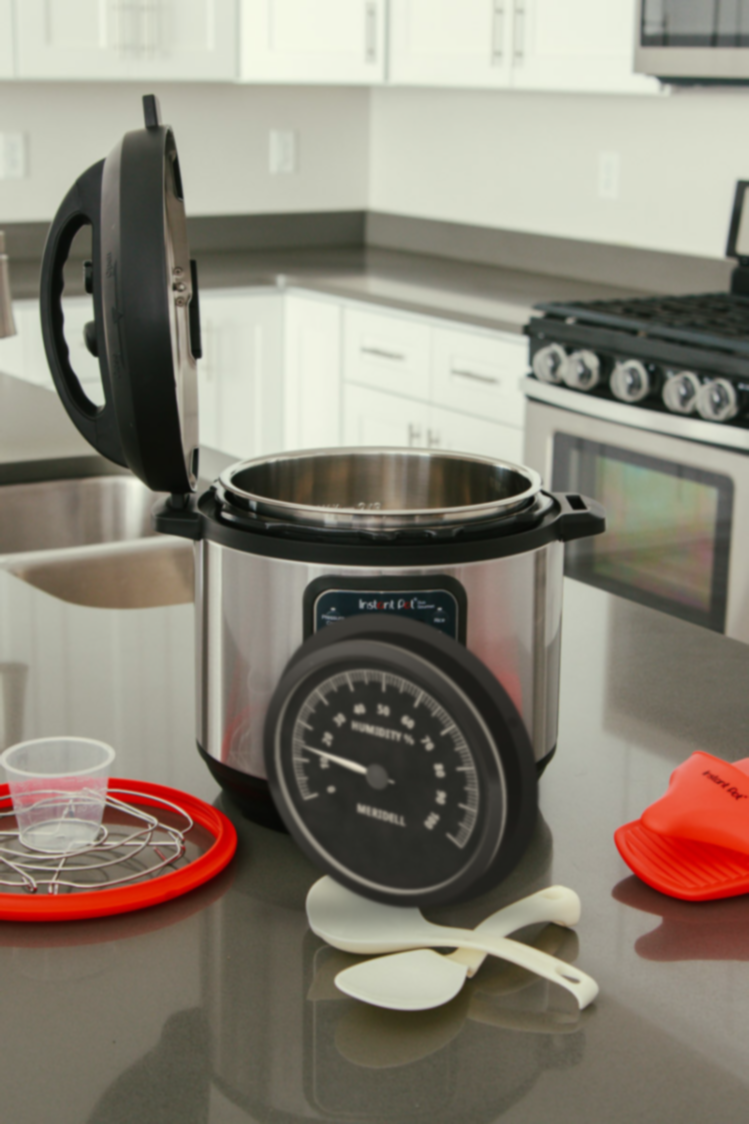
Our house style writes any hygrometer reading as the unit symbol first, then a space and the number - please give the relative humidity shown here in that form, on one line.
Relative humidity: % 15
